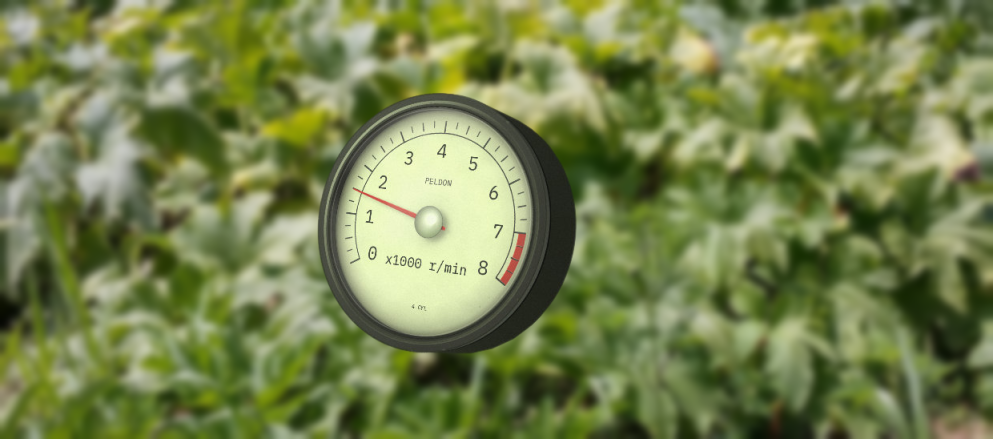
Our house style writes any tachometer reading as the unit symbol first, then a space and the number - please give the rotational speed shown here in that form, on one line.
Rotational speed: rpm 1500
